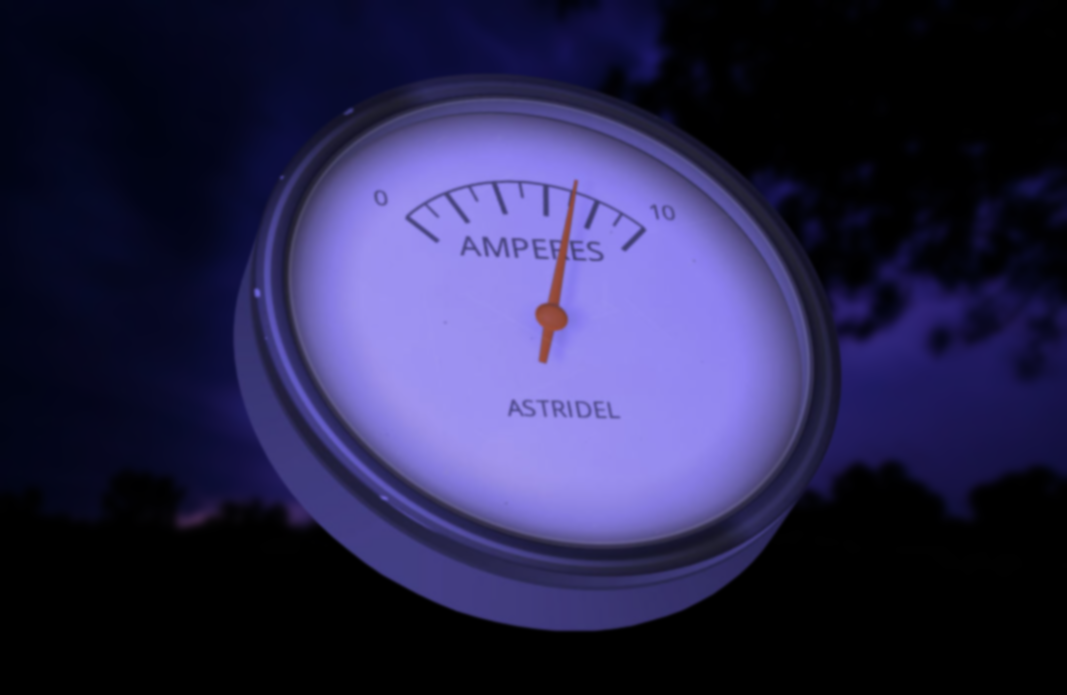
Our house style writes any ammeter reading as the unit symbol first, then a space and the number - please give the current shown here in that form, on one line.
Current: A 7
